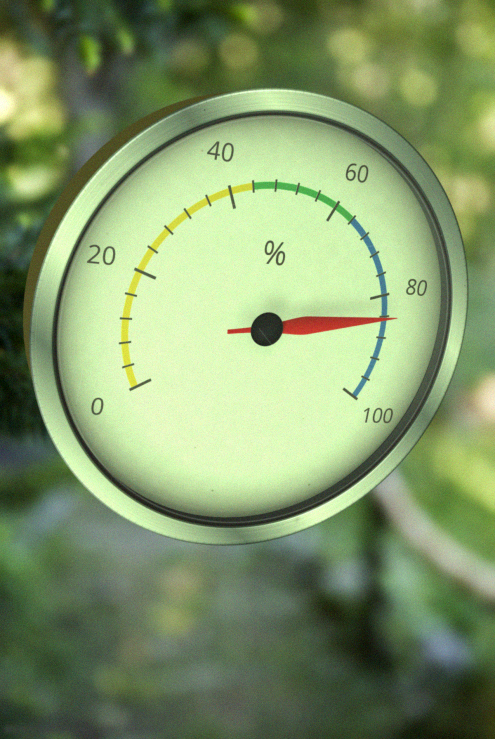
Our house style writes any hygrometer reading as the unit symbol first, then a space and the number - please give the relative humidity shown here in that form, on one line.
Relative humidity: % 84
